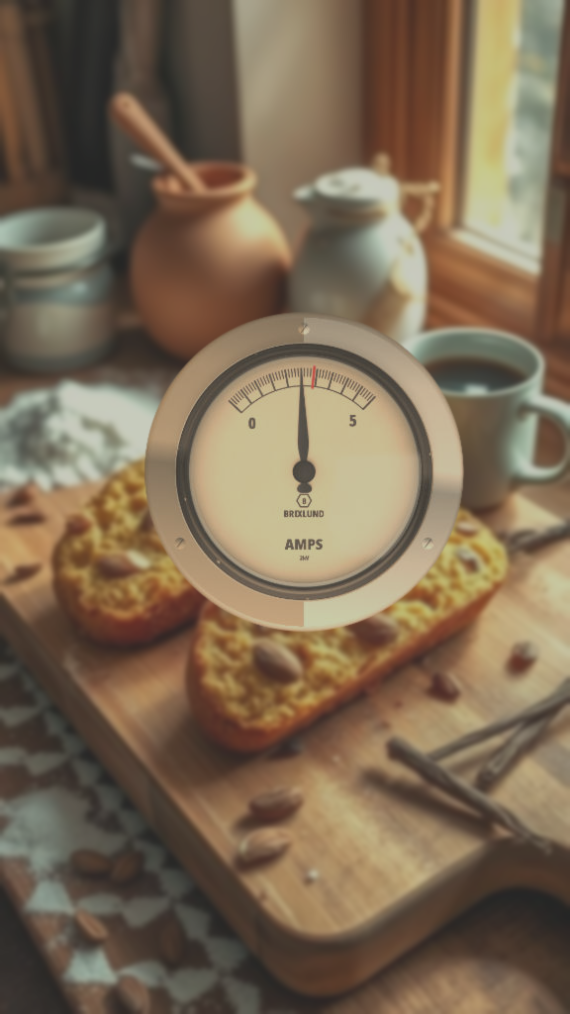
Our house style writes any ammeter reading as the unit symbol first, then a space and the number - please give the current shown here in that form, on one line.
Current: A 2.5
